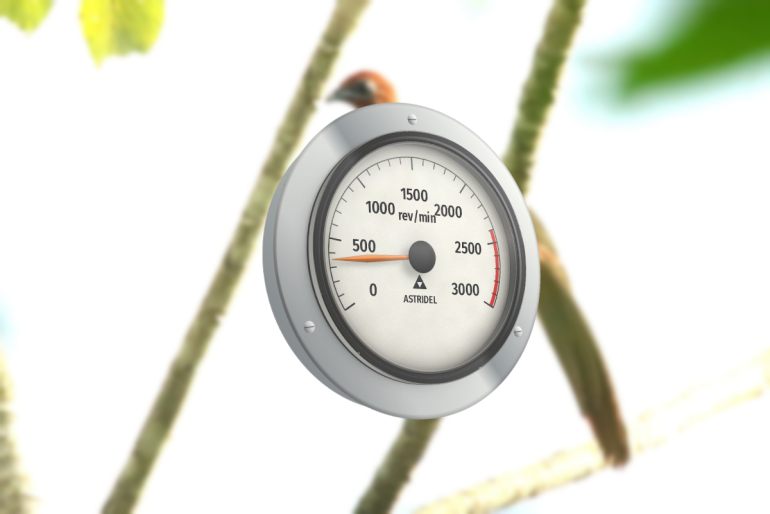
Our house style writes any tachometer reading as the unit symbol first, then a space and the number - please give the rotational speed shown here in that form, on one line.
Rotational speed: rpm 350
